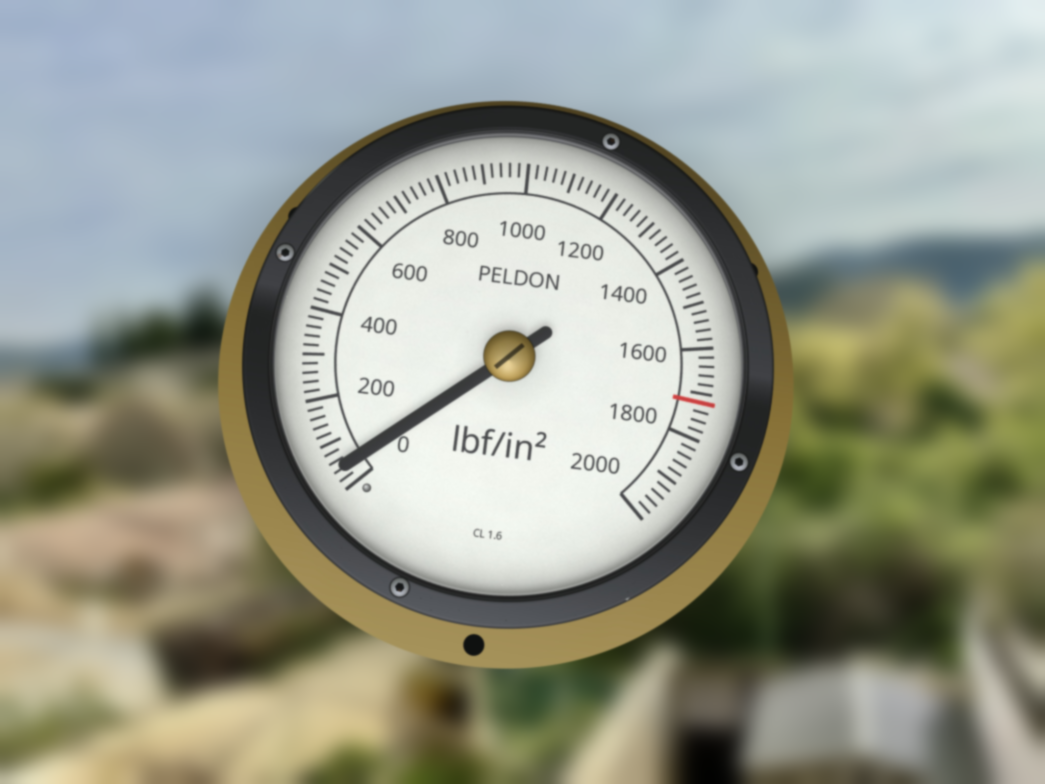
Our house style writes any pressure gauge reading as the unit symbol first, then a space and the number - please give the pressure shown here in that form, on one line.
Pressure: psi 40
